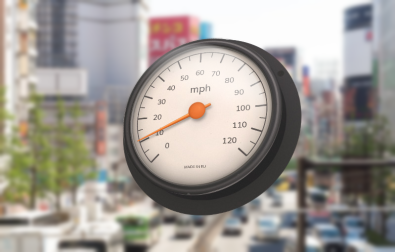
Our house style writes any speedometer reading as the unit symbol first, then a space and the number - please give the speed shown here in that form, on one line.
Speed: mph 10
